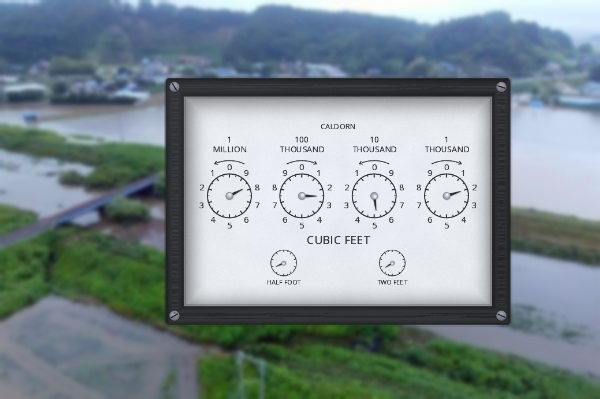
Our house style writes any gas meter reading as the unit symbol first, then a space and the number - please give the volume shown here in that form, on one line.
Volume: ft³ 825200
